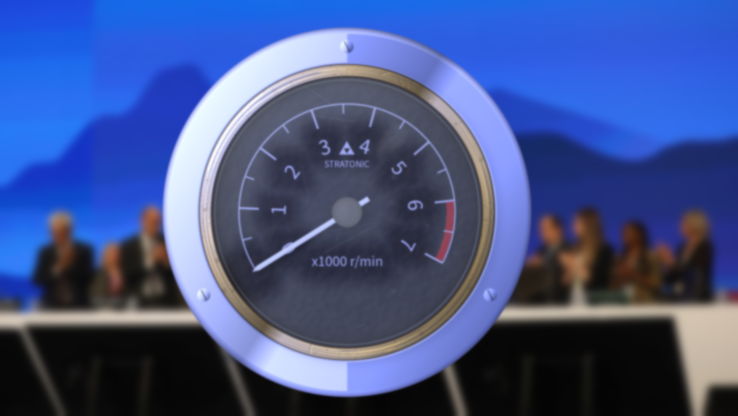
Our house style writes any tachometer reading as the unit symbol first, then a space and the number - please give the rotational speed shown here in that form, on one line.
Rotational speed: rpm 0
